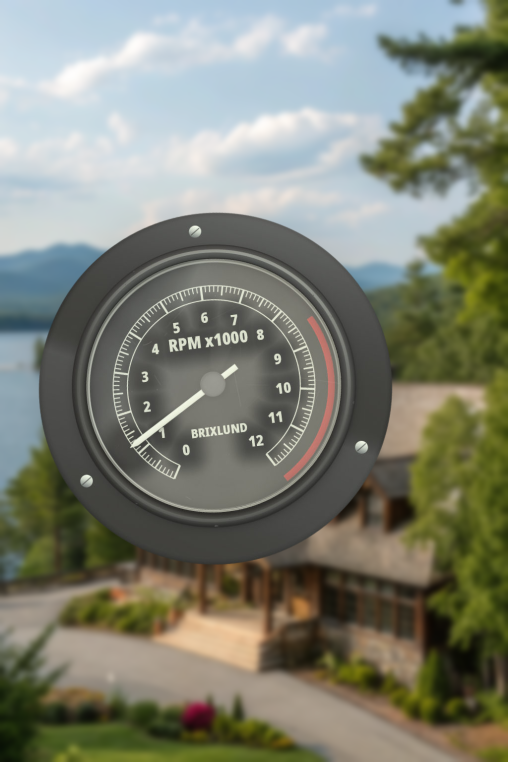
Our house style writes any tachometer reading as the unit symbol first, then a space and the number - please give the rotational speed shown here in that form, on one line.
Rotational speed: rpm 1200
